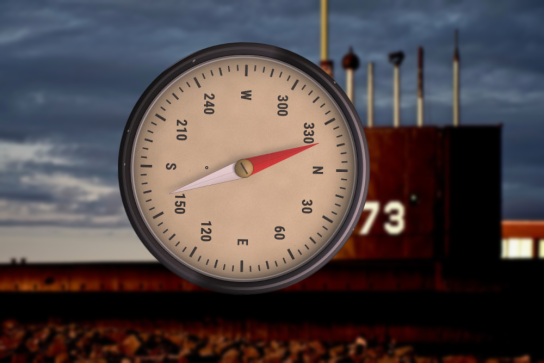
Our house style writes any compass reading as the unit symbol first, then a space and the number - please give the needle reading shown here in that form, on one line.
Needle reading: ° 340
